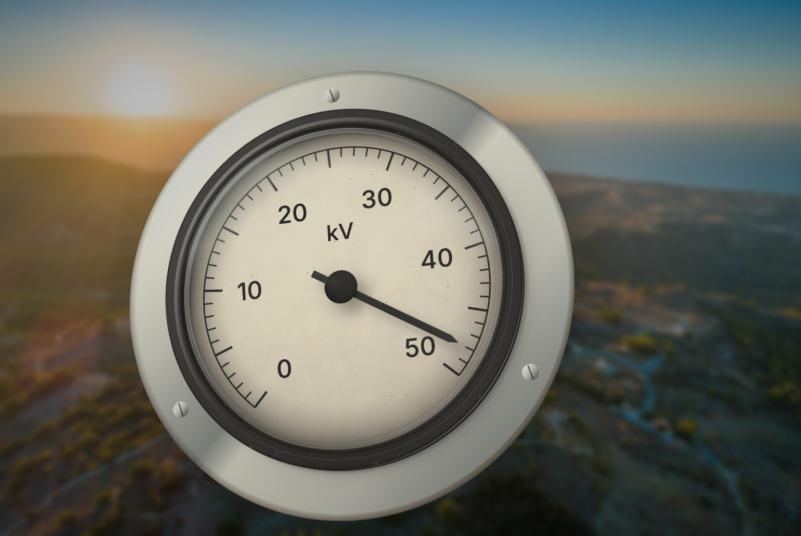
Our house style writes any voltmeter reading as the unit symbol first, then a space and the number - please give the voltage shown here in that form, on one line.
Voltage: kV 48
